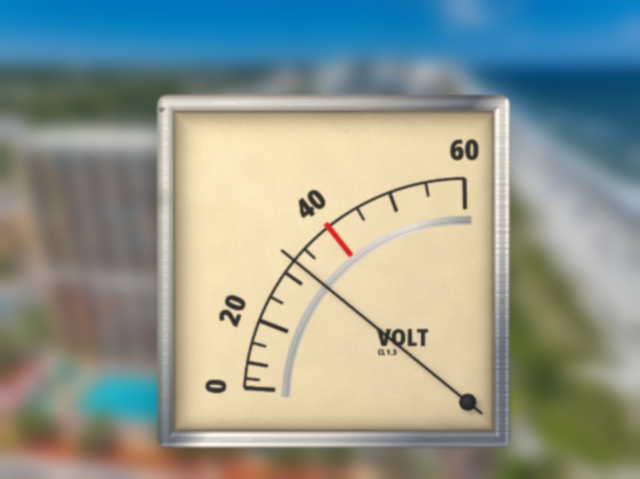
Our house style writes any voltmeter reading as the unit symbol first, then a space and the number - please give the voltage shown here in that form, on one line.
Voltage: V 32.5
